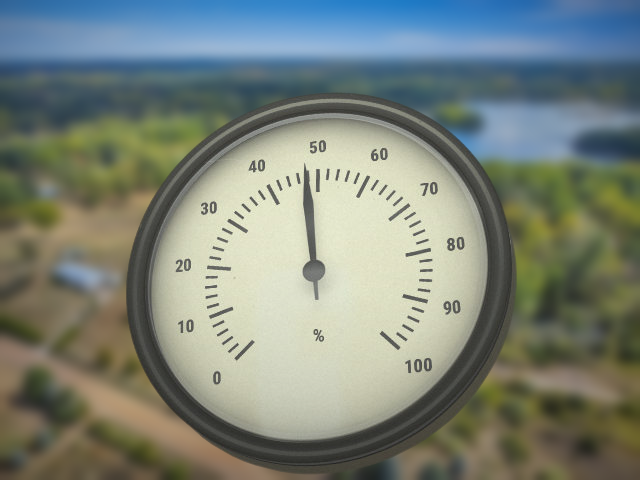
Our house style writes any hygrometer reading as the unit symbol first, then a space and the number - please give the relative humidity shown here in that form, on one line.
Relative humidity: % 48
